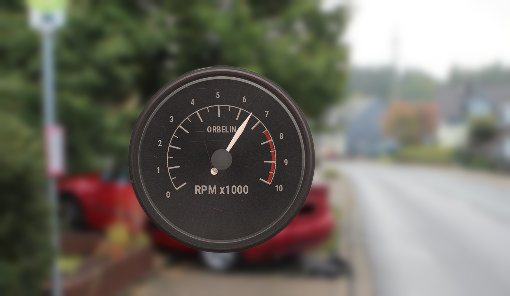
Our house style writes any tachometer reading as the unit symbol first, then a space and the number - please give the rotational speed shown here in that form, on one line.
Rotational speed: rpm 6500
